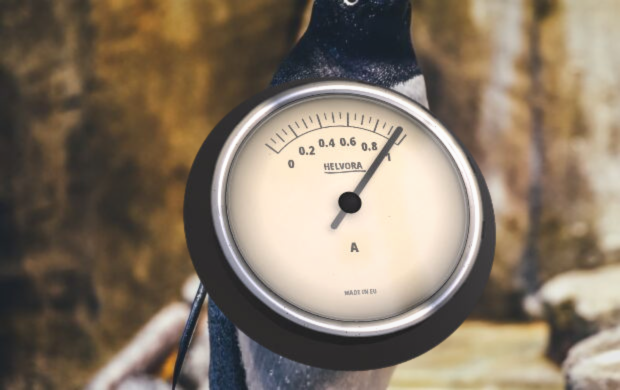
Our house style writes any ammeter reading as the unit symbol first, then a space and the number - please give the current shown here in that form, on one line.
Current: A 0.95
